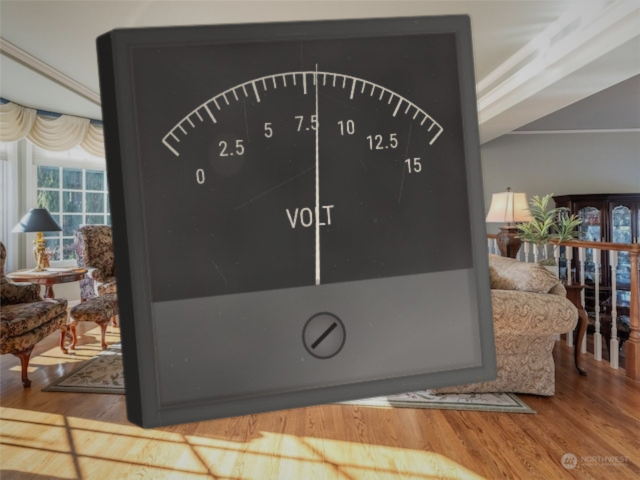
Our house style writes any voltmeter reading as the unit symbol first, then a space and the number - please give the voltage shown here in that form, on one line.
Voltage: V 8
